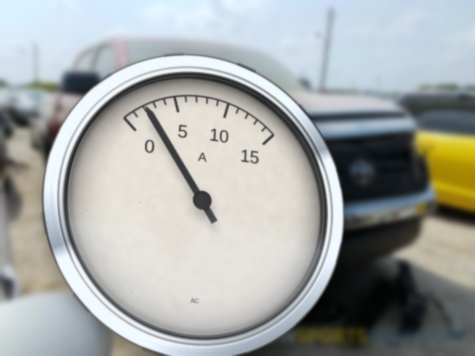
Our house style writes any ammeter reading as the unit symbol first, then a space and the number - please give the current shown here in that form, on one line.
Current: A 2
